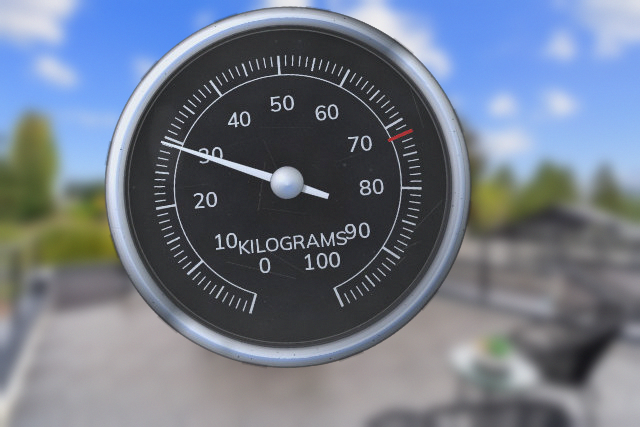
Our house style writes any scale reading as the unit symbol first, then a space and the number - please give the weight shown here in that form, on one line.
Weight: kg 29
